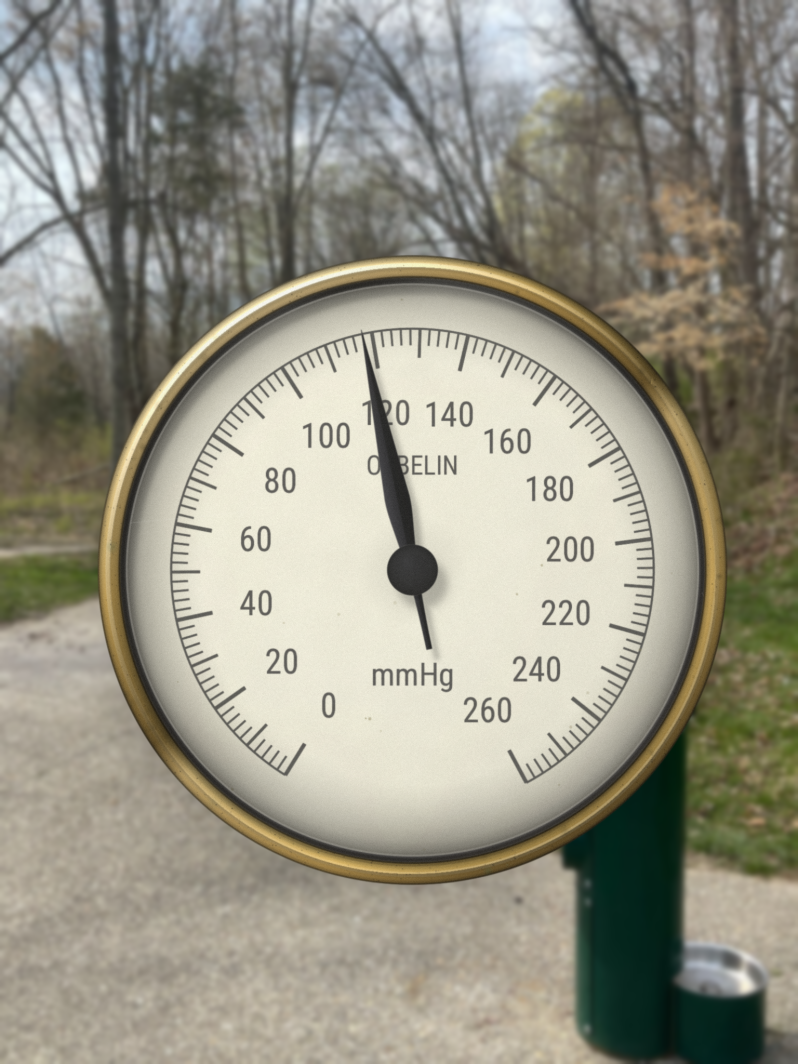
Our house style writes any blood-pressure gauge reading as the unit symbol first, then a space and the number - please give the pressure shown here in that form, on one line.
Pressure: mmHg 118
